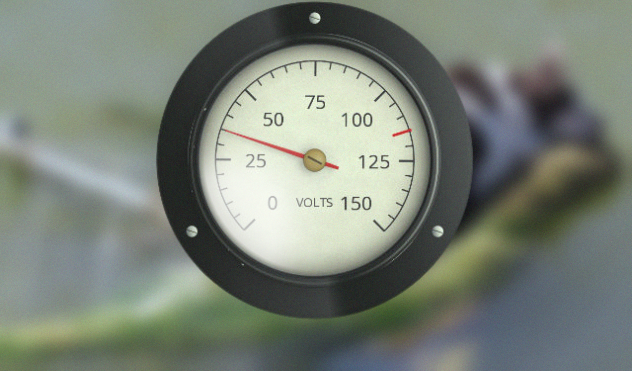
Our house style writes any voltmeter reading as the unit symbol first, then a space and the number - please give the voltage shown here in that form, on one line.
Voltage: V 35
